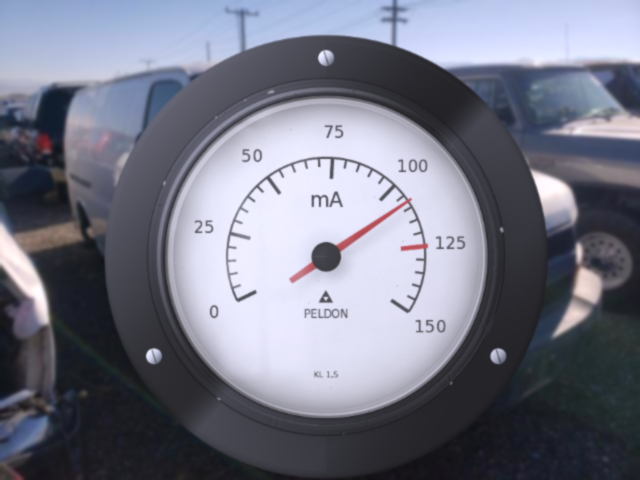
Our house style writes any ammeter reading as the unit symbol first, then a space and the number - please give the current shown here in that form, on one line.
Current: mA 107.5
